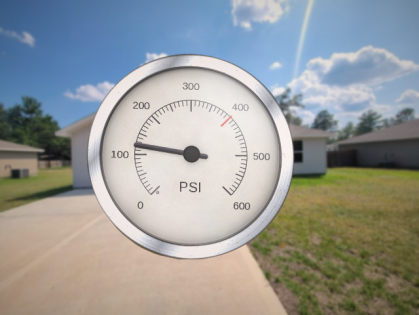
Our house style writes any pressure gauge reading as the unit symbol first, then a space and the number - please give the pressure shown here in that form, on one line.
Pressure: psi 120
